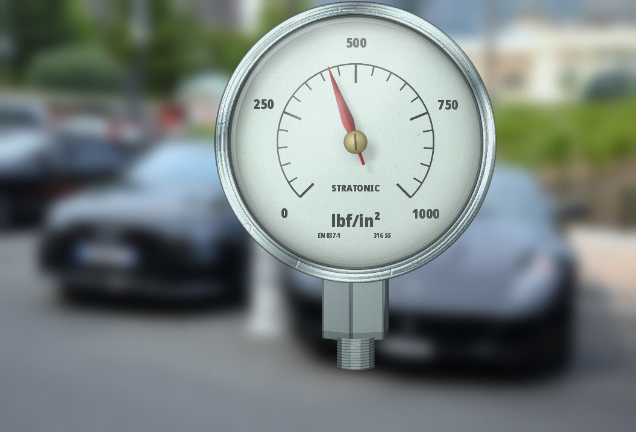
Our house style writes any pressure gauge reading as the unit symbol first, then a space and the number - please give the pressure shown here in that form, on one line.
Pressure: psi 425
